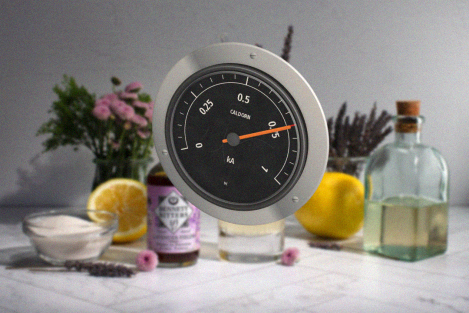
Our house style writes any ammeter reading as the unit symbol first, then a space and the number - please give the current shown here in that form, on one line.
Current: kA 0.75
